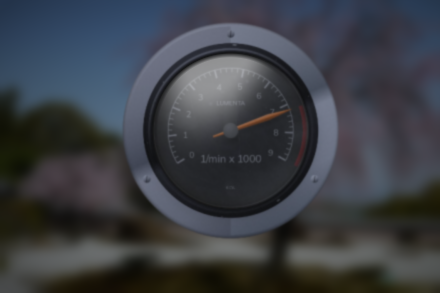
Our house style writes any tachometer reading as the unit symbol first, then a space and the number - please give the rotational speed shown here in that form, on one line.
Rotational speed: rpm 7200
